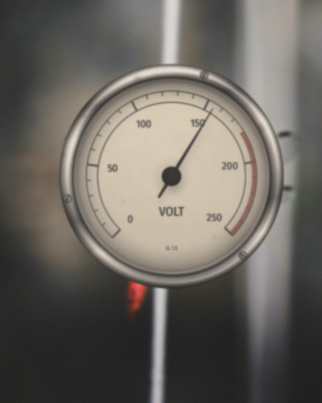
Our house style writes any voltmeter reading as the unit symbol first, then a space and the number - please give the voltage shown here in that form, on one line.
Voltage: V 155
